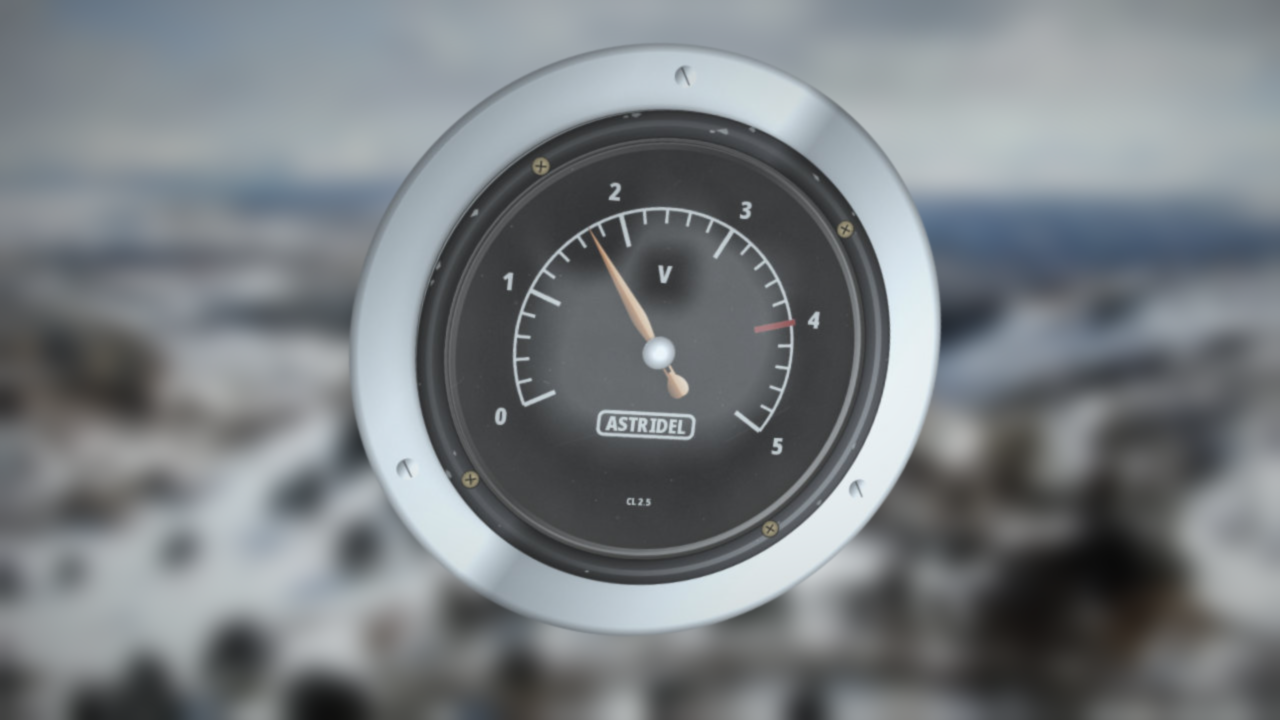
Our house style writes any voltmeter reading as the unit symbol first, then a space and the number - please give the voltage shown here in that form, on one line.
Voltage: V 1.7
